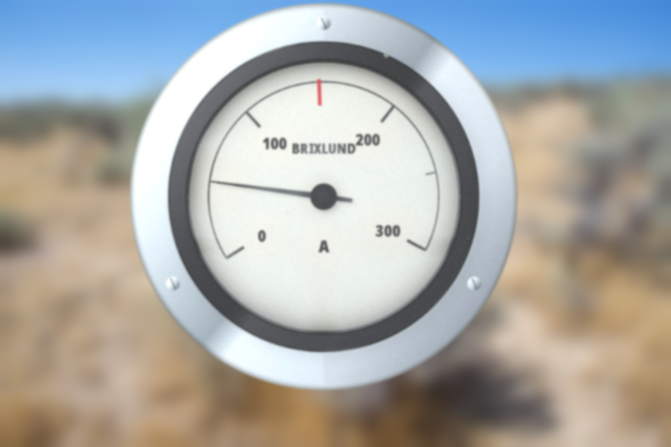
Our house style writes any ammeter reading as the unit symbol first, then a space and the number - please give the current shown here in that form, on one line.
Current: A 50
